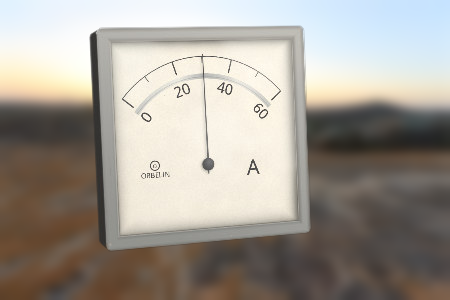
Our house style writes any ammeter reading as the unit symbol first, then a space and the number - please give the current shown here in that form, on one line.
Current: A 30
